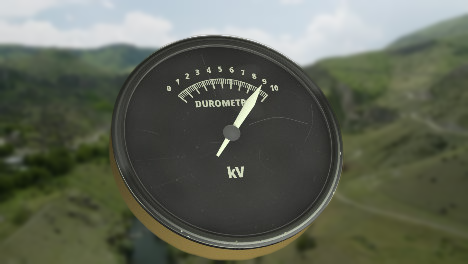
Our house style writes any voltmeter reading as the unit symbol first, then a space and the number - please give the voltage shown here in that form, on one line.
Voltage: kV 9
